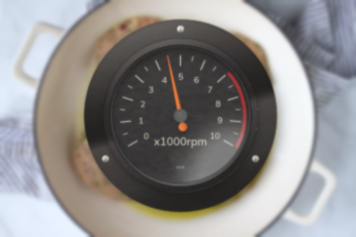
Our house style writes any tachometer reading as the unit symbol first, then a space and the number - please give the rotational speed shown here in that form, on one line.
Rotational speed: rpm 4500
